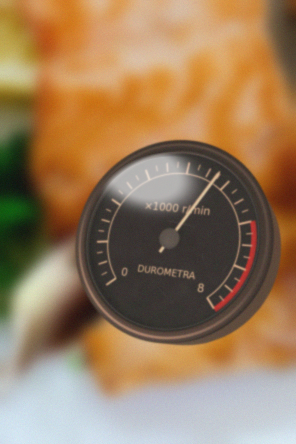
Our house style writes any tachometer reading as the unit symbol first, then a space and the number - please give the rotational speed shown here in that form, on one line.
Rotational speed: rpm 4750
